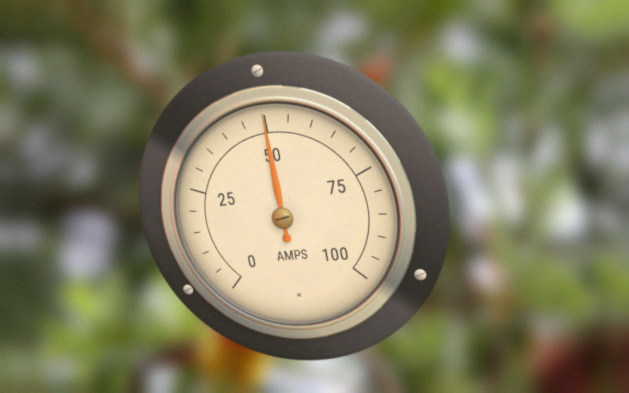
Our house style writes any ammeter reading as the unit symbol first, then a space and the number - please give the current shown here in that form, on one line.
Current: A 50
